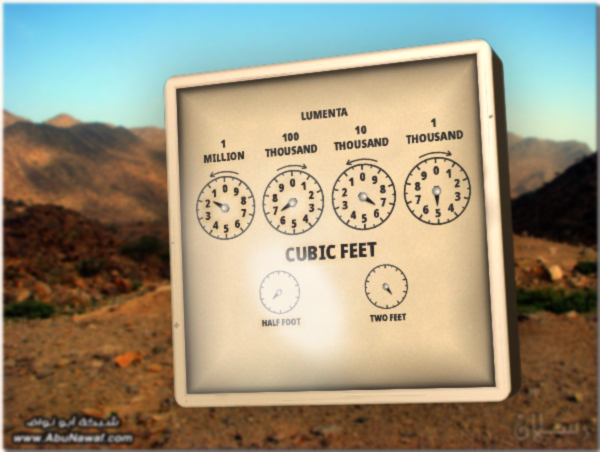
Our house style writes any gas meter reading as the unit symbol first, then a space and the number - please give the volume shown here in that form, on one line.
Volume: ft³ 166500
